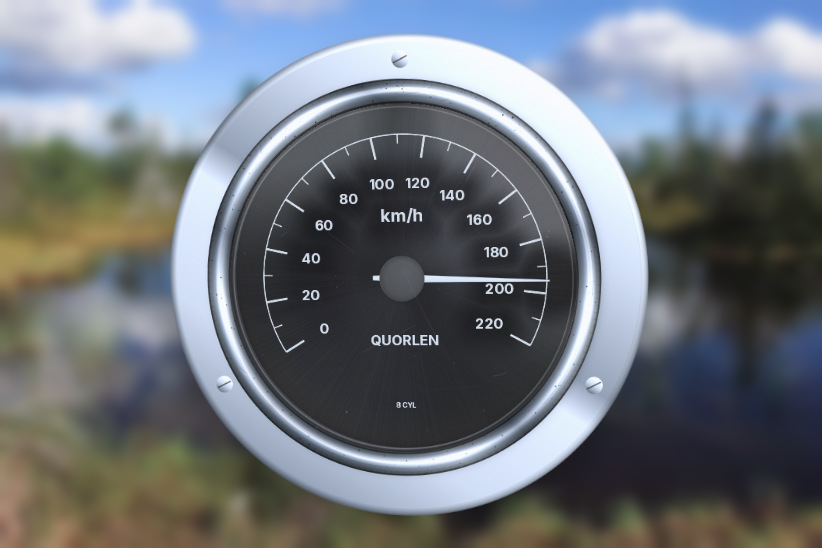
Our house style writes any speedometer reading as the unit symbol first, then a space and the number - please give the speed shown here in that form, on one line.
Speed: km/h 195
